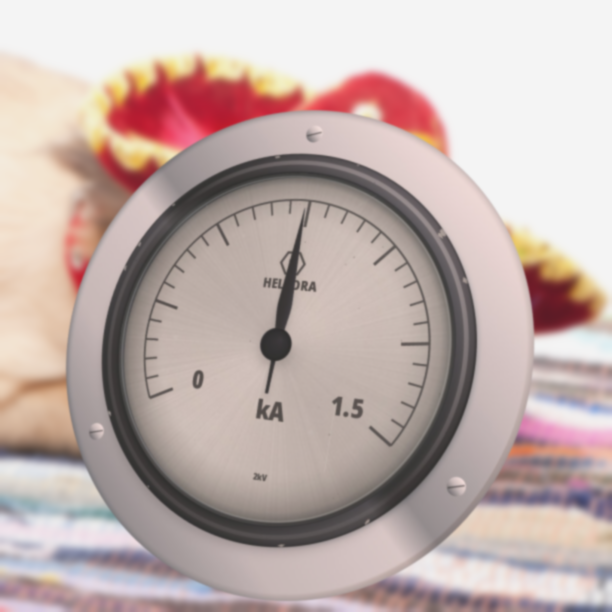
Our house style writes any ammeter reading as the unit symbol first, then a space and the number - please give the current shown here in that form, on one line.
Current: kA 0.75
